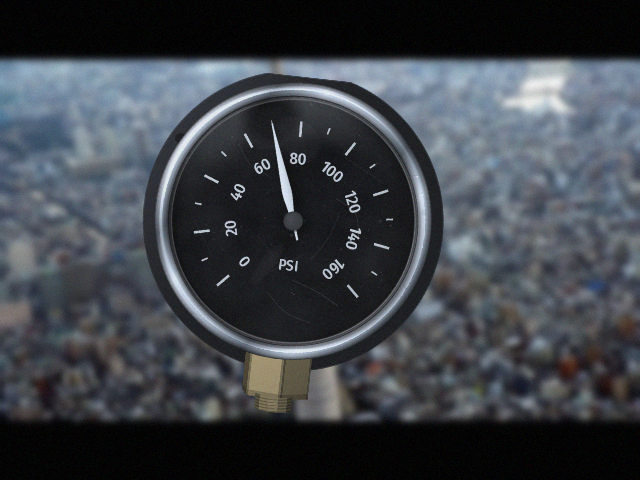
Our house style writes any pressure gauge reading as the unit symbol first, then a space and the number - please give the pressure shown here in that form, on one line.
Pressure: psi 70
